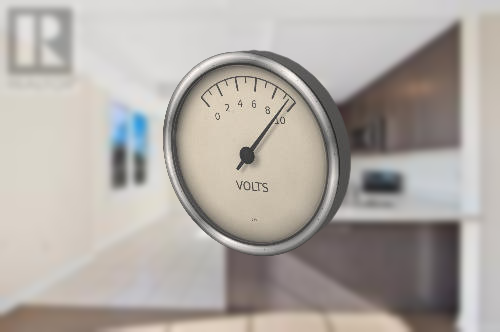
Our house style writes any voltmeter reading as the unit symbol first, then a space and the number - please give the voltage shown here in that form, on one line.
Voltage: V 9.5
